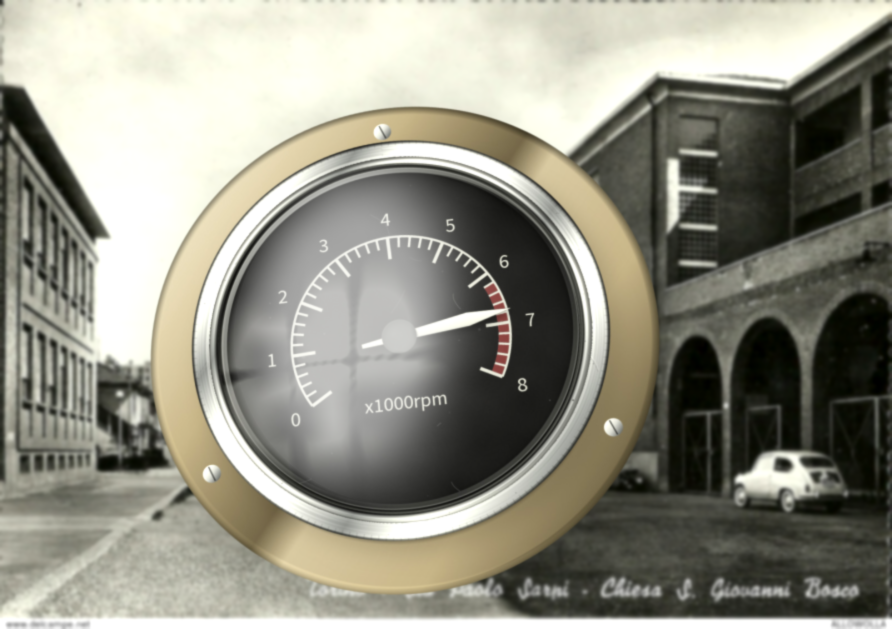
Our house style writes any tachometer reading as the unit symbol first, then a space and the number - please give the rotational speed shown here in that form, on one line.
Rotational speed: rpm 6800
